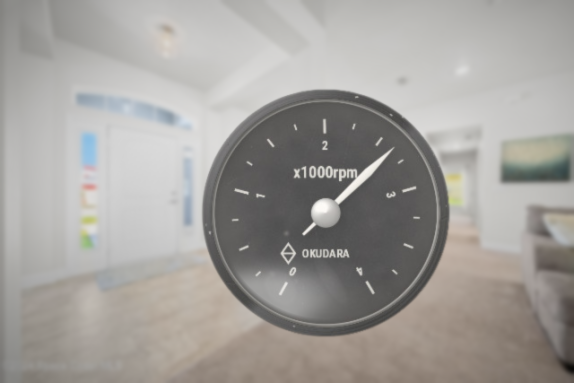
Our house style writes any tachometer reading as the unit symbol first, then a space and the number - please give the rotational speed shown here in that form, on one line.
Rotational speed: rpm 2625
